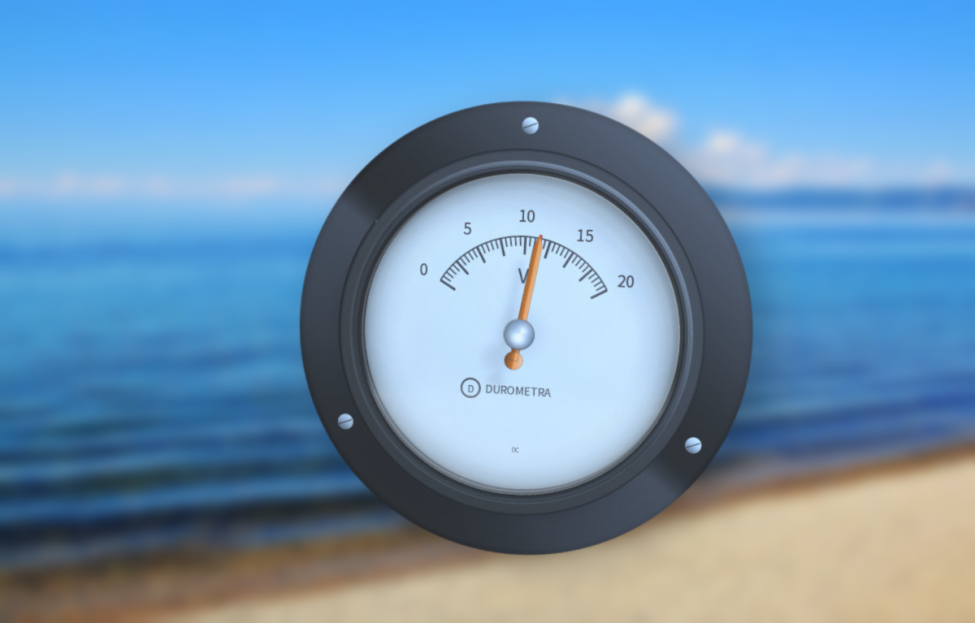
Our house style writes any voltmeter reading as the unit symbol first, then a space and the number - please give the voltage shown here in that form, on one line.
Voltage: V 11.5
